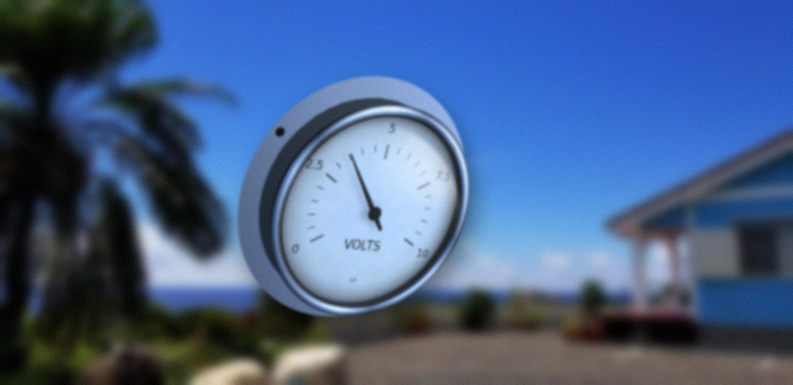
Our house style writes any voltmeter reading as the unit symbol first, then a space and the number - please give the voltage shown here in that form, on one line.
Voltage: V 3.5
